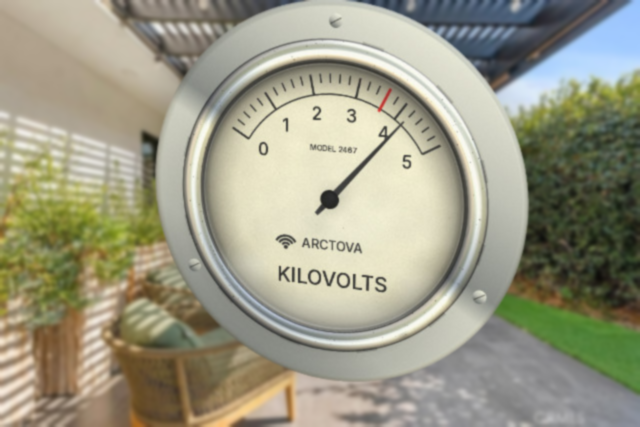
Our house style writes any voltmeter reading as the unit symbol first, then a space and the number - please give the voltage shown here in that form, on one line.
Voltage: kV 4.2
